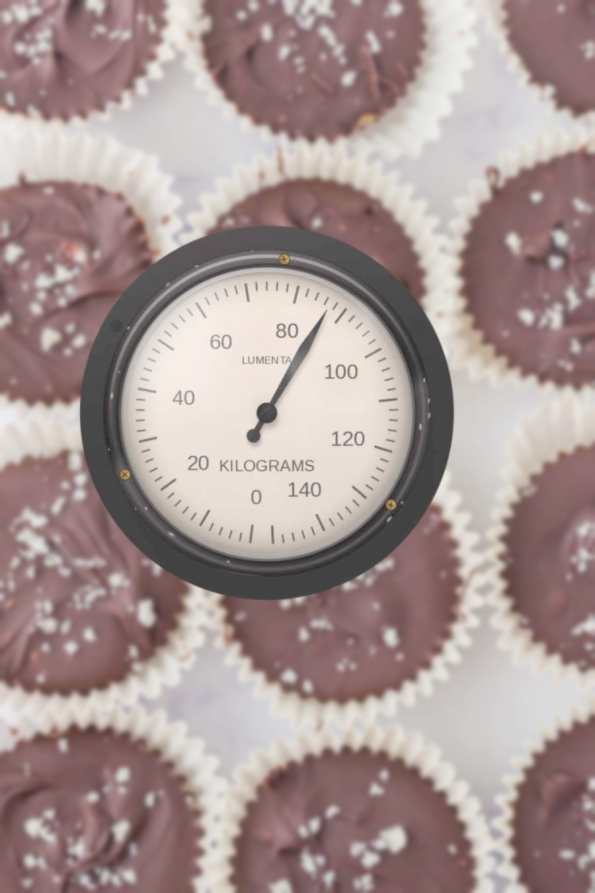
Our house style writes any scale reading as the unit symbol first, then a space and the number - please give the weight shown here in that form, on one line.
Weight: kg 87
